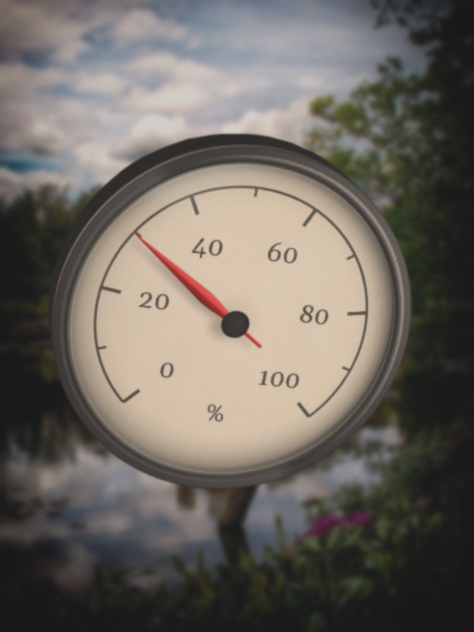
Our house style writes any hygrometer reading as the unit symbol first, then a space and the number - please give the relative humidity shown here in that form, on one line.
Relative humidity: % 30
